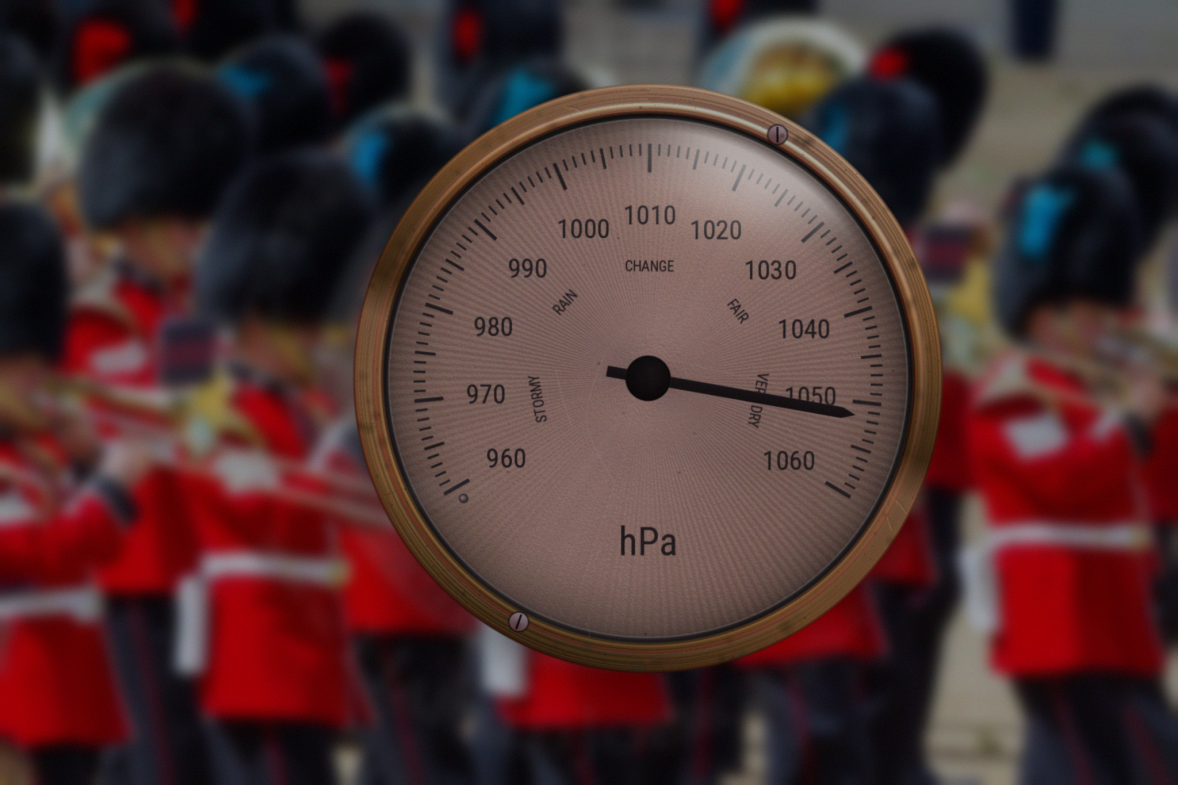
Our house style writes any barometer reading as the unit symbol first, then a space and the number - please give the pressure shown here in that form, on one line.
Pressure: hPa 1051.5
